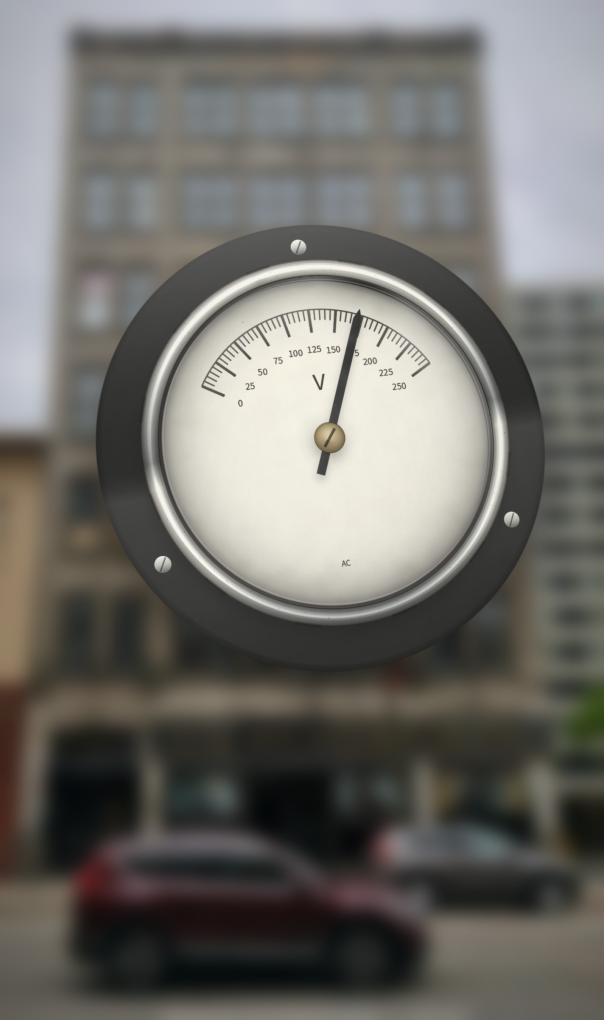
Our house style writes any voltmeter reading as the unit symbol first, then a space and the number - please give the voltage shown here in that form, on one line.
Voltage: V 170
